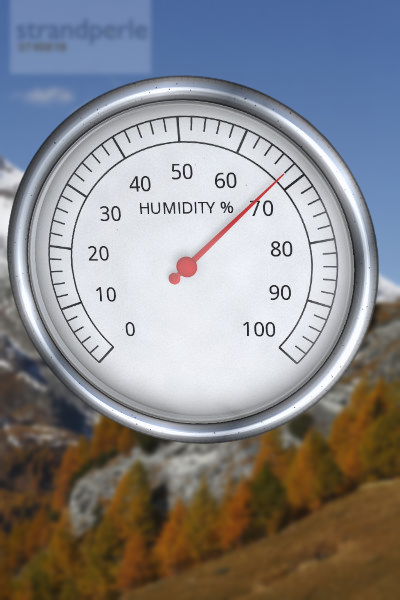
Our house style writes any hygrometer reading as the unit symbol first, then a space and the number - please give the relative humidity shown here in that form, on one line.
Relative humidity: % 68
